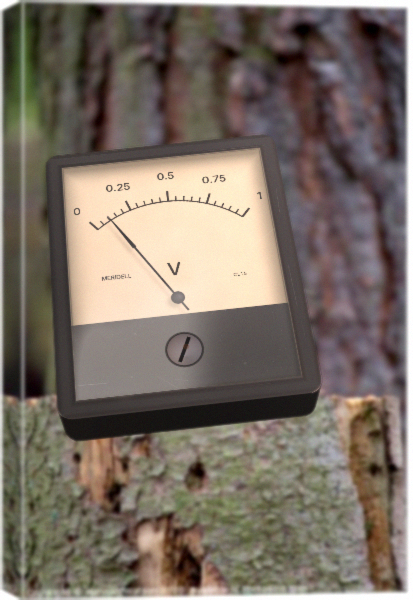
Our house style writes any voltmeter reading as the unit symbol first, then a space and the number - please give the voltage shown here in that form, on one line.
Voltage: V 0.1
